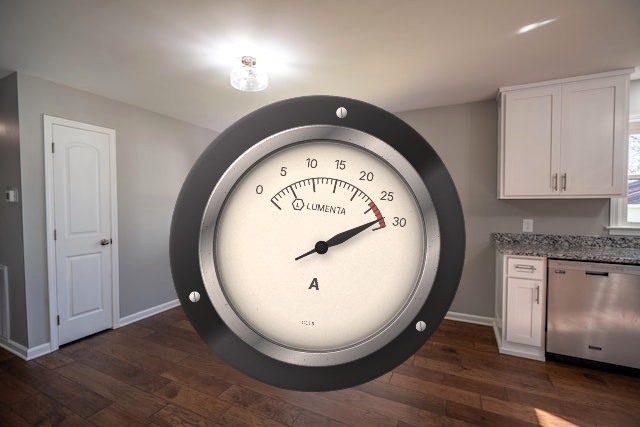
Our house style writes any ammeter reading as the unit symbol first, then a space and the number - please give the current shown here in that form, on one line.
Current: A 28
